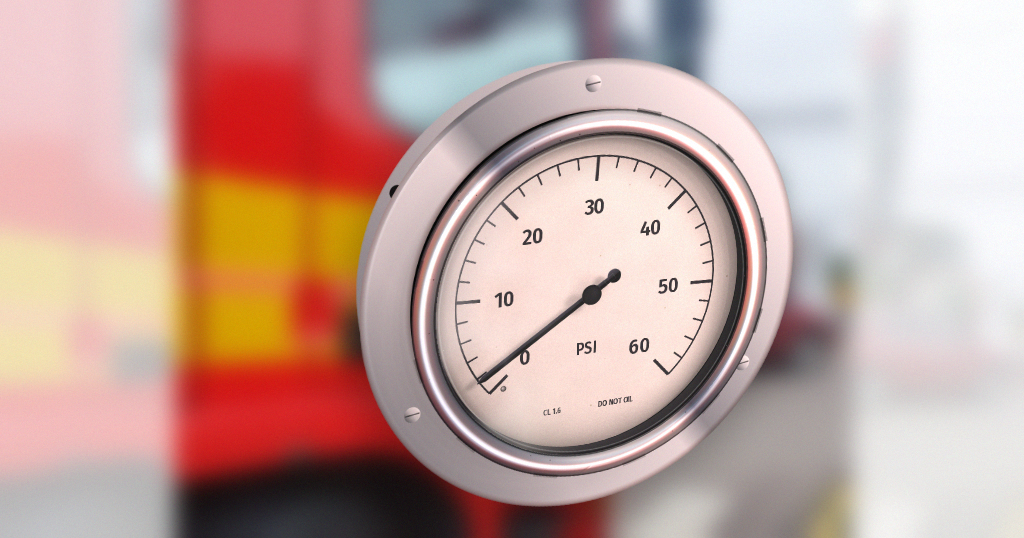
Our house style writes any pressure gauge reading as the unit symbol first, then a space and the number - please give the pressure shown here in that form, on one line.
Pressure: psi 2
